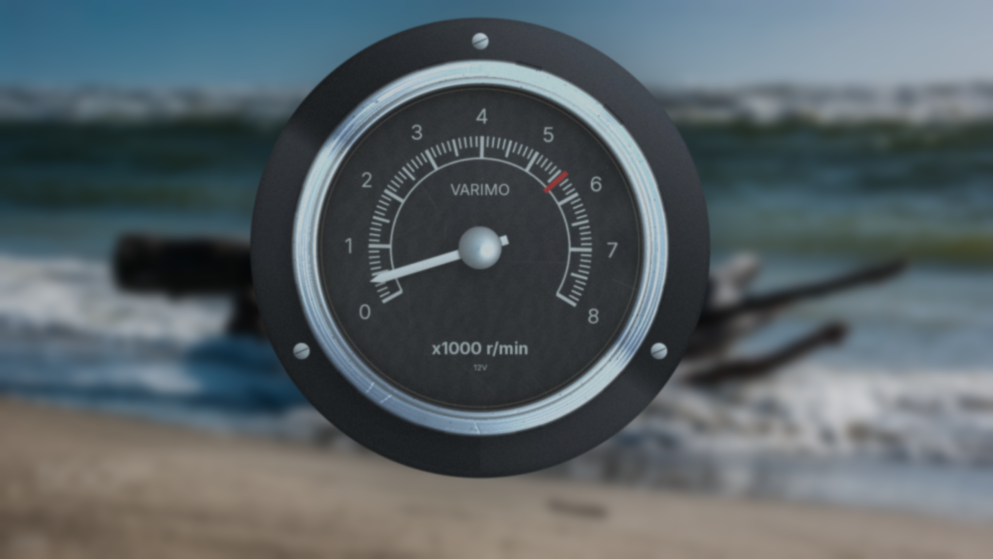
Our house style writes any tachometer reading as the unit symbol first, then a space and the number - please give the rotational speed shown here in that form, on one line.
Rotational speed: rpm 400
